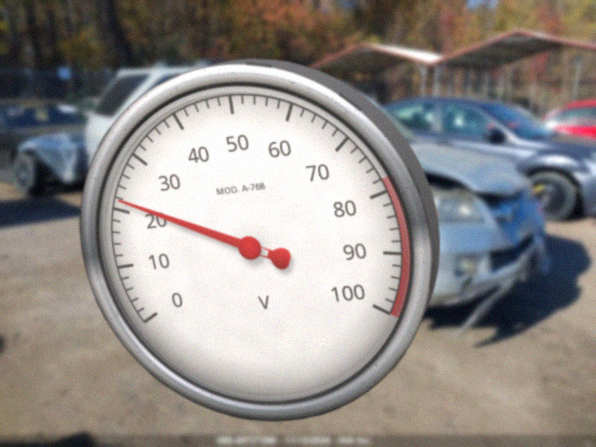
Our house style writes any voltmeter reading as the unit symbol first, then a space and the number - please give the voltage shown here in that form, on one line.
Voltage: V 22
